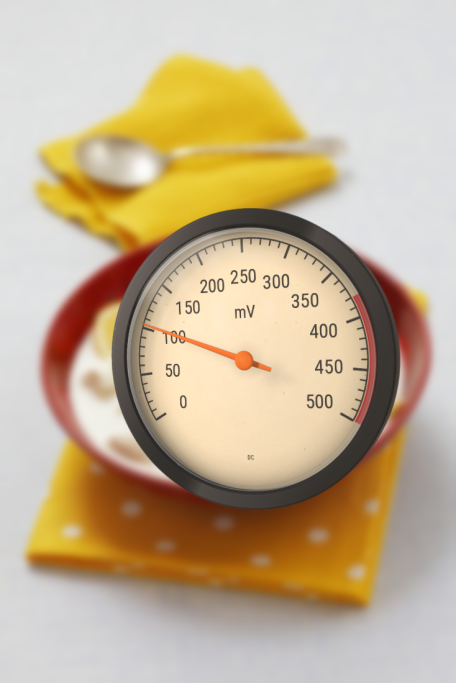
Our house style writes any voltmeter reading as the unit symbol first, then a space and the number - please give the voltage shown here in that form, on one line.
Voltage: mV 105
